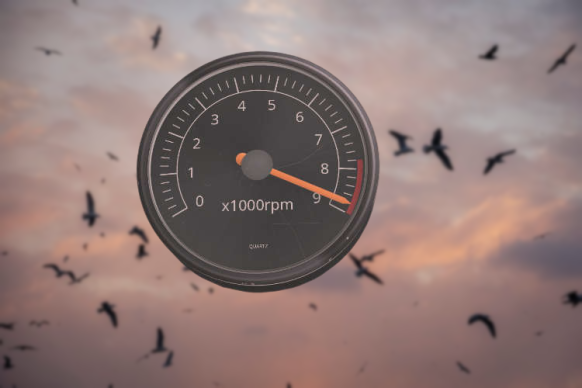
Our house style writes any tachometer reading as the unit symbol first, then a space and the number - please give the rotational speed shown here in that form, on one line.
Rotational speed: rpm 8800
